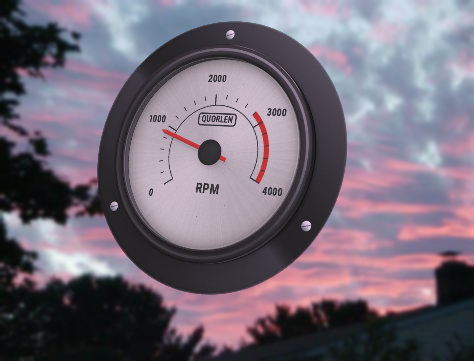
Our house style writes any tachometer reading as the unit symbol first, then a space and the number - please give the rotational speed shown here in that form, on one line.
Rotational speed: rpm 900
